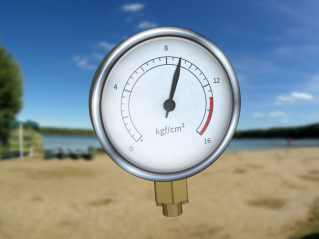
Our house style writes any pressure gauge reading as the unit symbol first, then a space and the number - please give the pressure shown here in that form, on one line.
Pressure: kg/cm² 9
